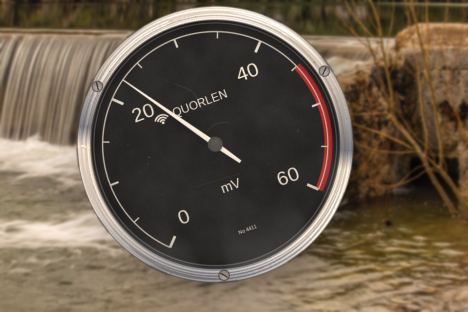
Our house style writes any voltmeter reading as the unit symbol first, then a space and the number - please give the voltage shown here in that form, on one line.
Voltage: mV 22.5
